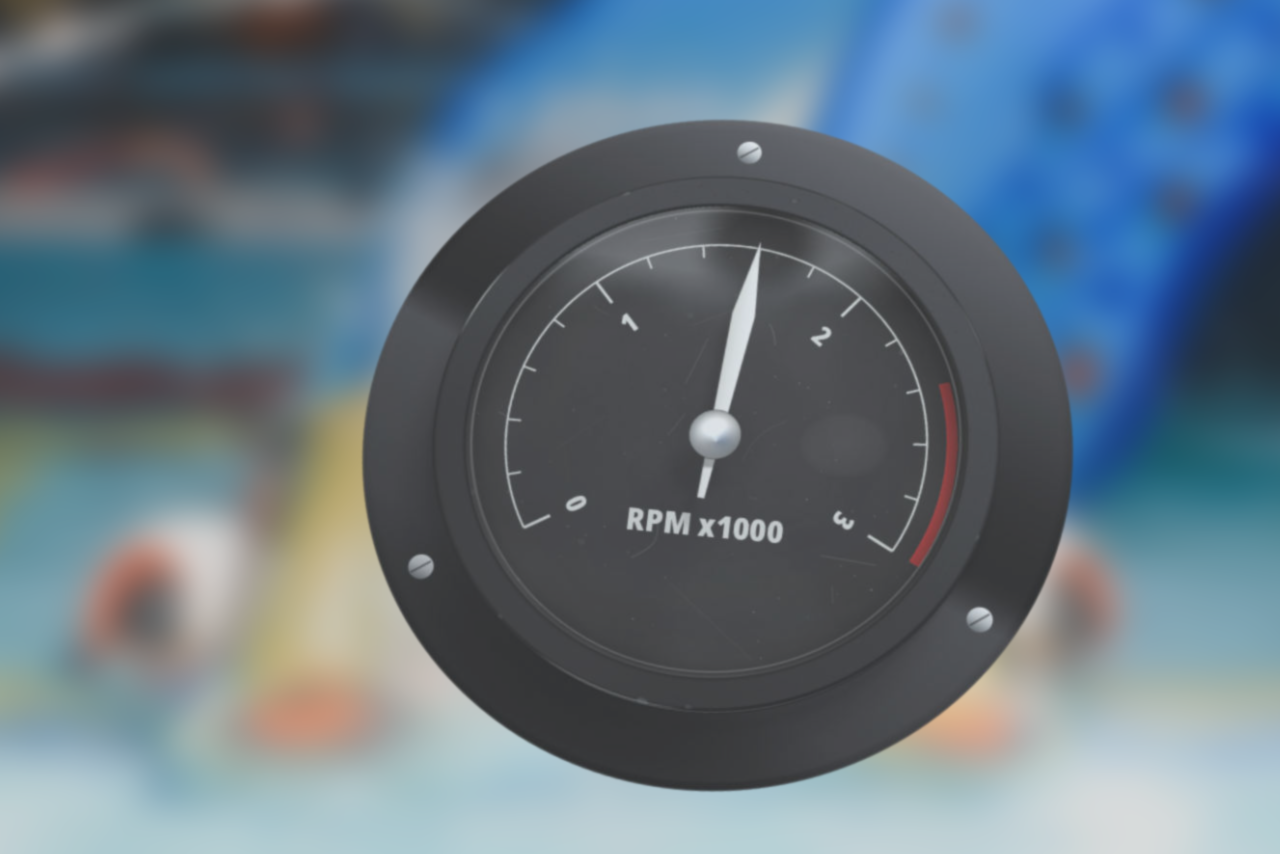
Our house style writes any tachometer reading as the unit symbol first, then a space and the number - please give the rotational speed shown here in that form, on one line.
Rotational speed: rpm 1600
